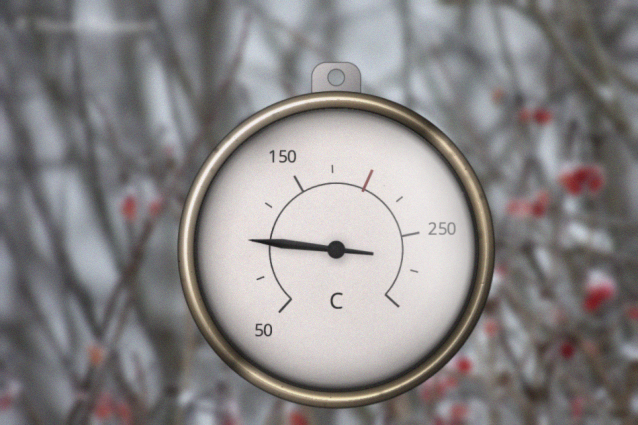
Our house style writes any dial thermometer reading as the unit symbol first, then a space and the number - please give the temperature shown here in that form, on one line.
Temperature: °C 100
